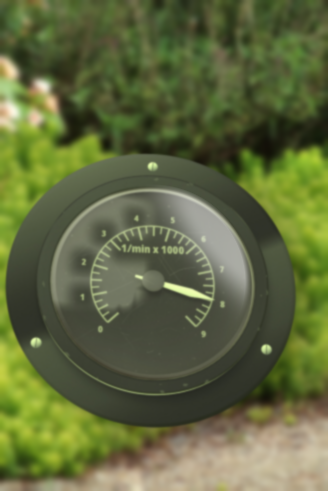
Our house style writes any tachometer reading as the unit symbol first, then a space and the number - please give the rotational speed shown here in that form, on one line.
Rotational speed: rpm 8000
